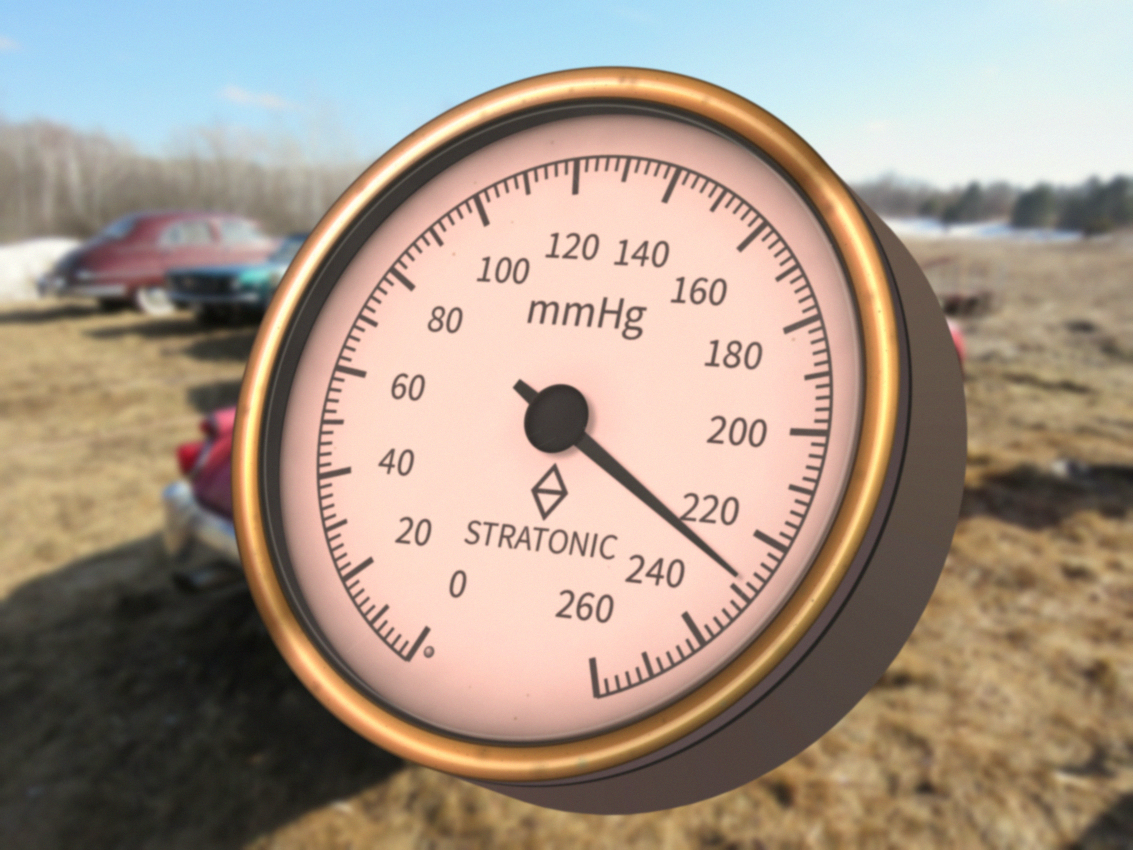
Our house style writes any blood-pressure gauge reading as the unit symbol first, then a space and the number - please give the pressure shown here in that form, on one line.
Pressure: mmHg 228
